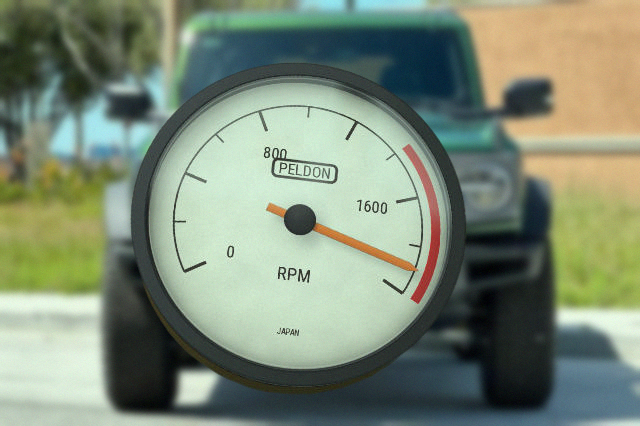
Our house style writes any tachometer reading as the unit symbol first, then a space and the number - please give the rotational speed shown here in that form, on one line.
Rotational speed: rpm 1900
